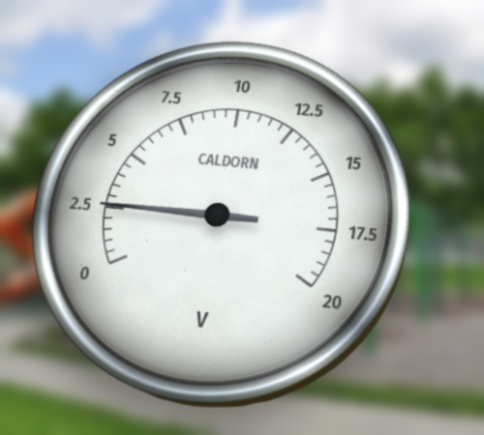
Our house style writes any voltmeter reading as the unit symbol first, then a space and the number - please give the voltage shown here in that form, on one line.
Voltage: V 2.5
